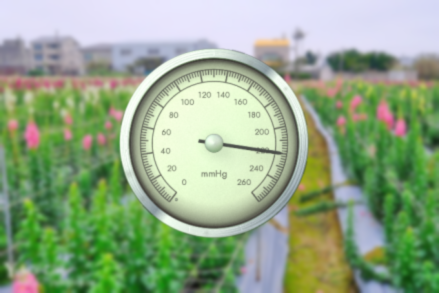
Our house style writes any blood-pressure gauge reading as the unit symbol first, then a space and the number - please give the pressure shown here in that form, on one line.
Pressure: mmHg 220
